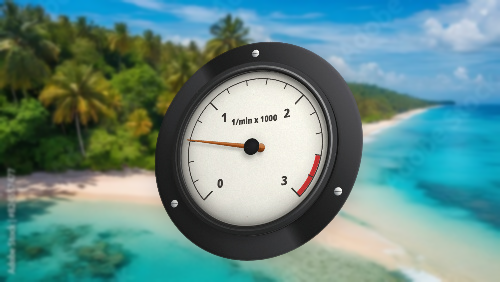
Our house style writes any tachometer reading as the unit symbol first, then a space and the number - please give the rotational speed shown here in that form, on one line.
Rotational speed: rpm 600
